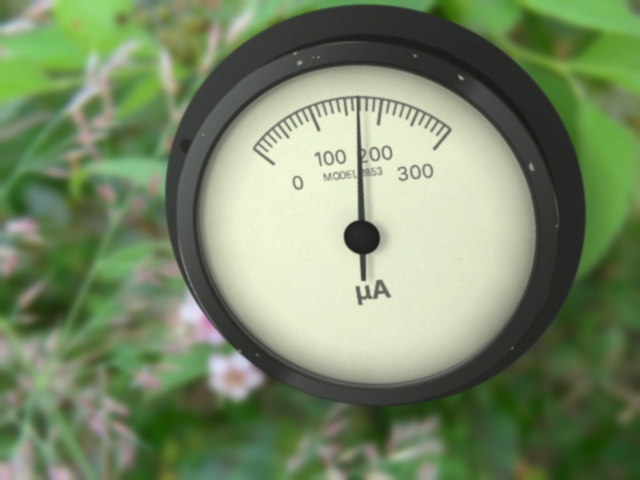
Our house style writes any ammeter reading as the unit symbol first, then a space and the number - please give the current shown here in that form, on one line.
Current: µA 170
